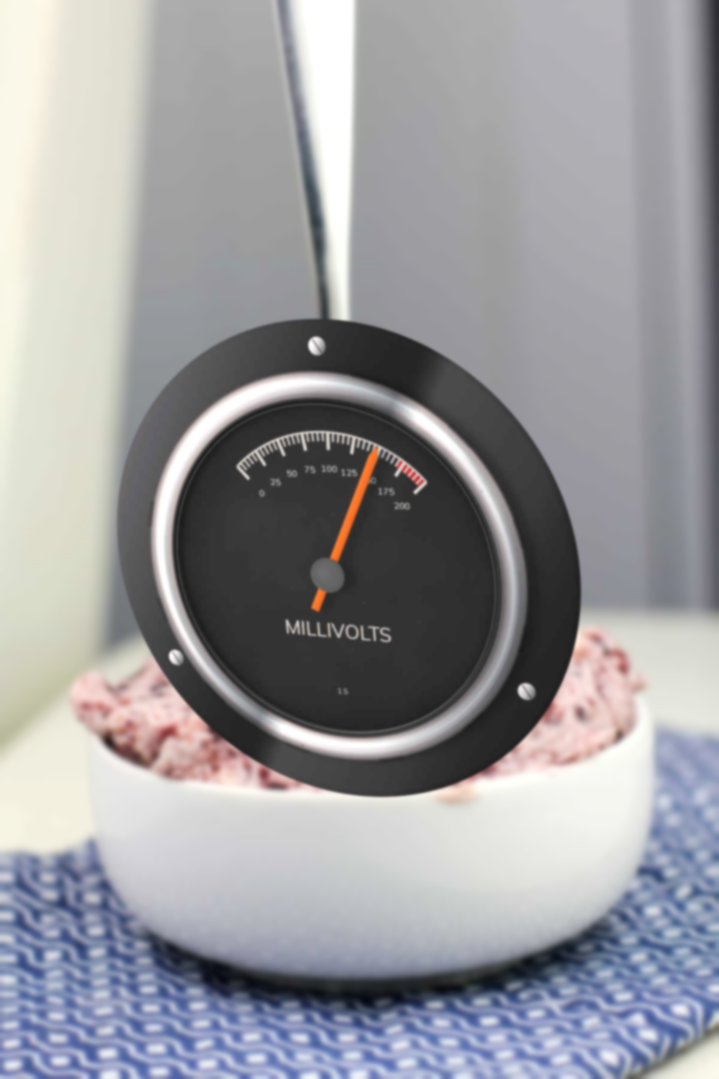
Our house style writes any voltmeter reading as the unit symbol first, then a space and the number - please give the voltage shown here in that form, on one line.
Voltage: mV 150
